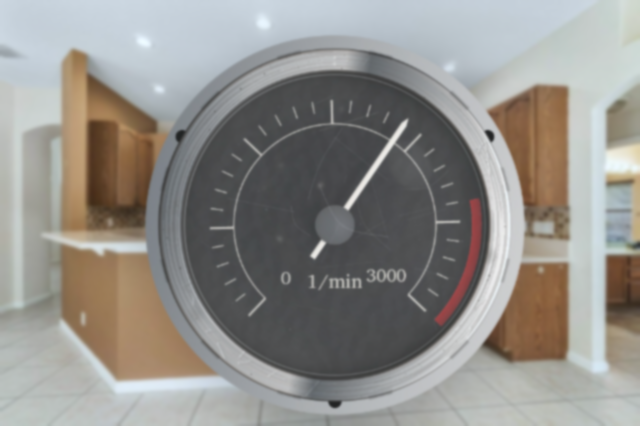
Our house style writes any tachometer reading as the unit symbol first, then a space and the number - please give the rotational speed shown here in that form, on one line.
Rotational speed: rpm 1900
